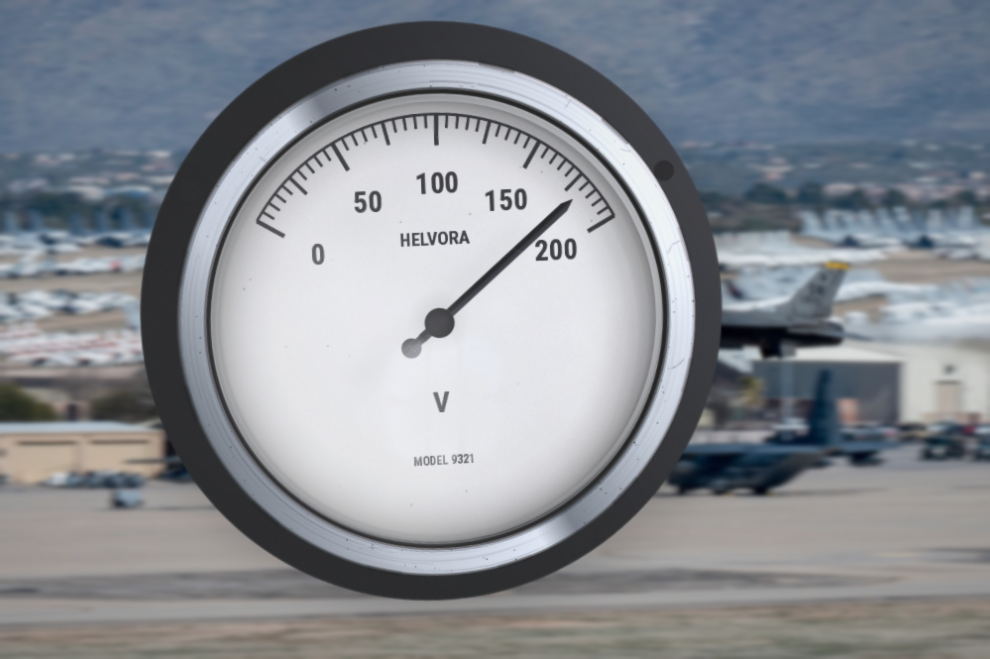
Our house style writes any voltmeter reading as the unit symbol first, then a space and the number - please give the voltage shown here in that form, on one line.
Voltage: V 180
